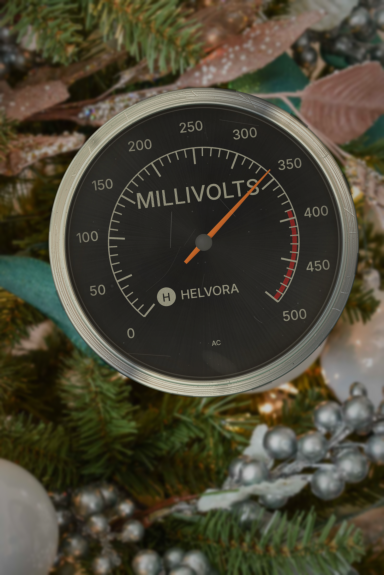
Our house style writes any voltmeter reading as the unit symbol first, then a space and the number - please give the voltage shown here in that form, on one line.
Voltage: mV 340
